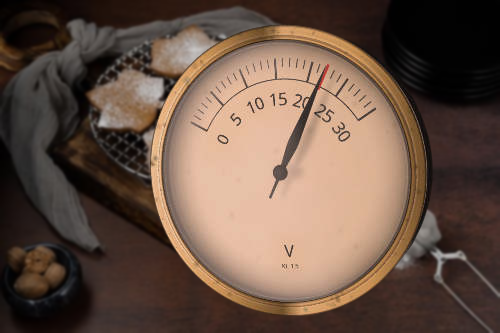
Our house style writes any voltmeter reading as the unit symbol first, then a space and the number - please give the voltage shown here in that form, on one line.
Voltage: V 22
